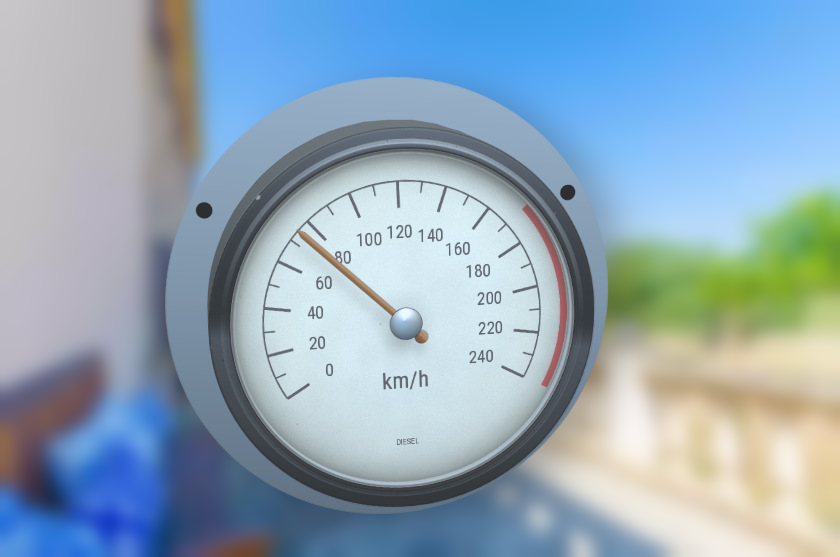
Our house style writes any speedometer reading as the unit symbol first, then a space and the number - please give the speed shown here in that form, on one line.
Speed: km/h 75
